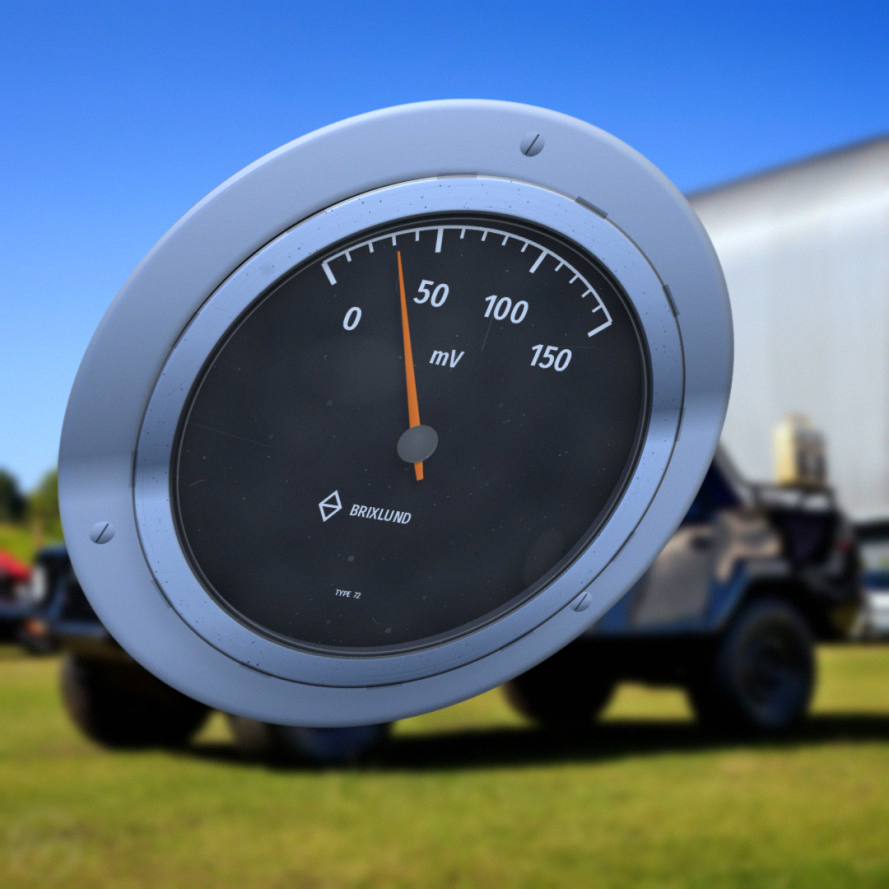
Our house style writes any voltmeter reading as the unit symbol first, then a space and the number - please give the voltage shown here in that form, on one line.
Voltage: mV 30
